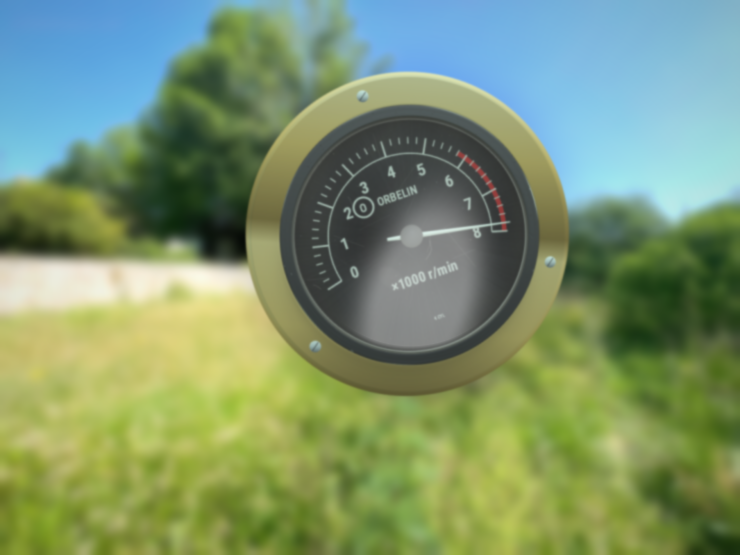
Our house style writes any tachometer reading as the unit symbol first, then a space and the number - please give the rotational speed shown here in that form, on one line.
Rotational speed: rpm 7800
